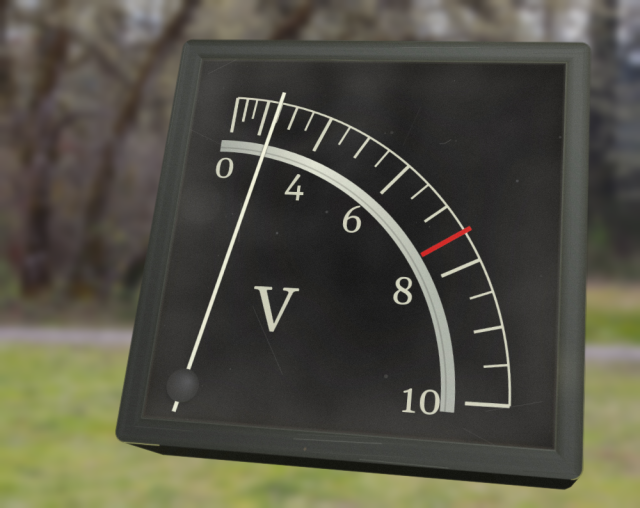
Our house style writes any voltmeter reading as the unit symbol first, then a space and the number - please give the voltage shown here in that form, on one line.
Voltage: V 2.5
